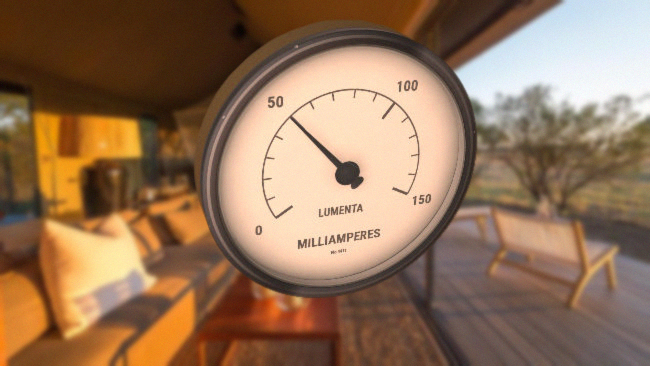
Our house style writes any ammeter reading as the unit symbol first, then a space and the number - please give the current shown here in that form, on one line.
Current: mA 50
